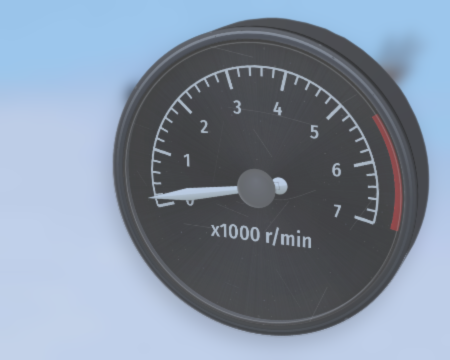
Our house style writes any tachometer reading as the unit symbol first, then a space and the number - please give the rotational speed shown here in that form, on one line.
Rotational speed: rpm 200
